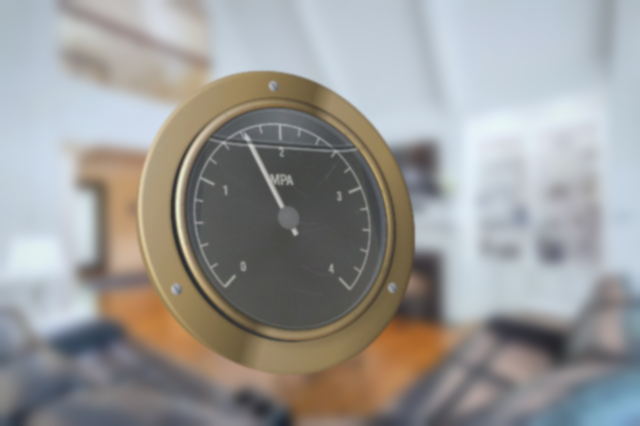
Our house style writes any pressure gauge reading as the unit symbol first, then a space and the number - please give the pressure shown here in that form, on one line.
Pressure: MPa 1.6
